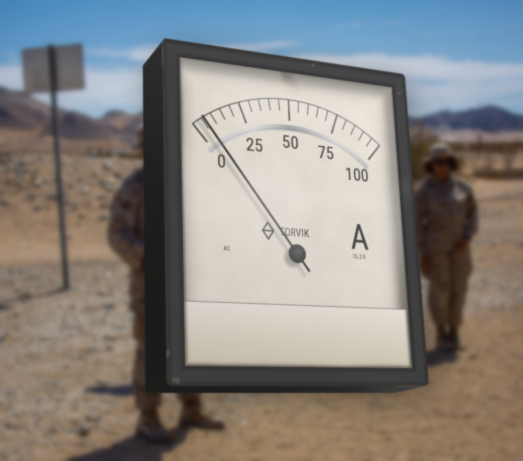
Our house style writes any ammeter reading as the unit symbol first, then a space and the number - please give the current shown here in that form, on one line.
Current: A 5
